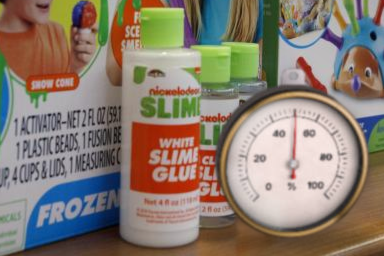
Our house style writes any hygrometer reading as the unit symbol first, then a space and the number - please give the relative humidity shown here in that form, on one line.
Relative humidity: % 50
